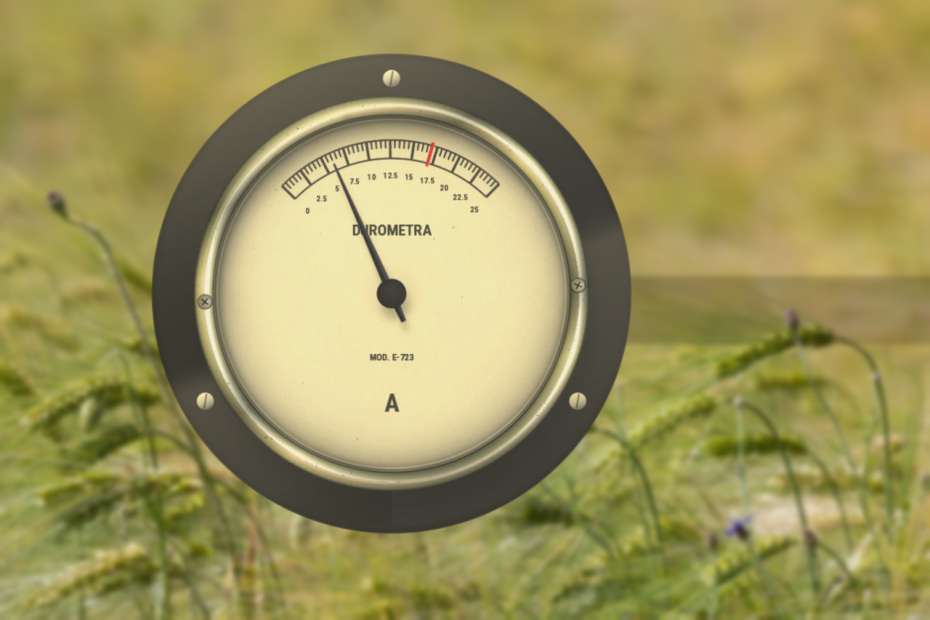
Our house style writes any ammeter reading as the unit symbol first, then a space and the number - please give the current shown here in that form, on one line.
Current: A 6
